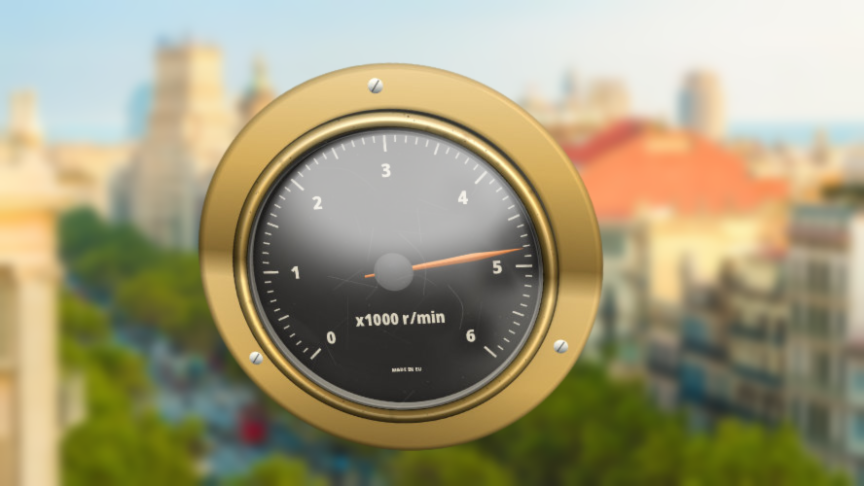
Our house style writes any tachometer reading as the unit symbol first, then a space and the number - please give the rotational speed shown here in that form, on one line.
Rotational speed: rpm 4800
